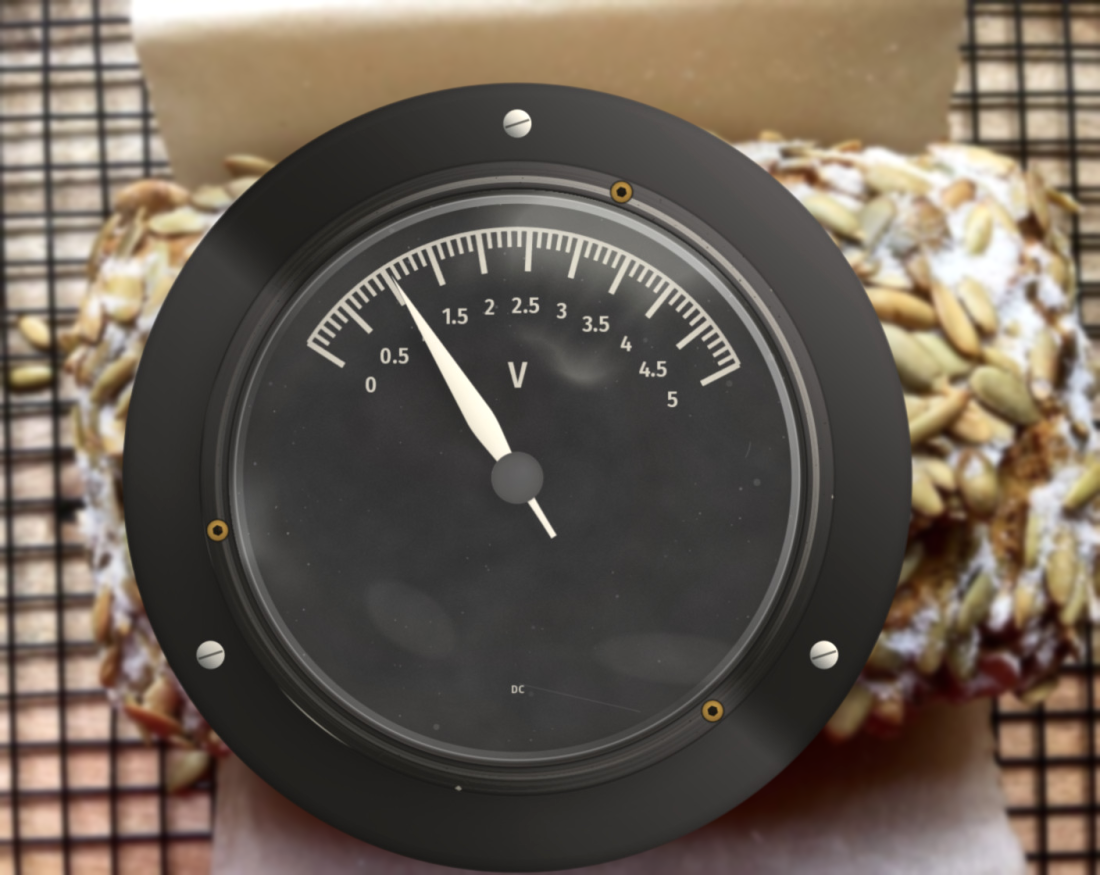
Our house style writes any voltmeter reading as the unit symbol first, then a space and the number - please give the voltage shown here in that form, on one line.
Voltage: V 1.05
